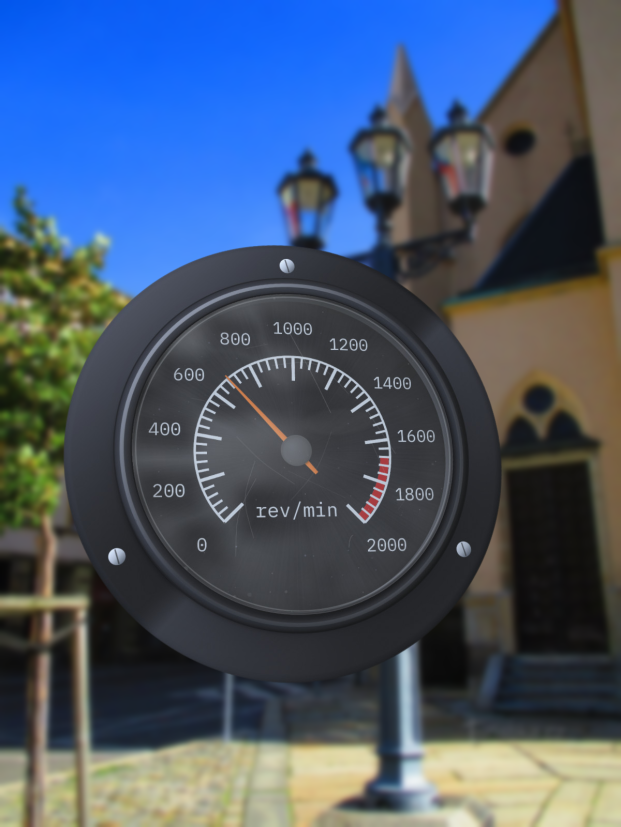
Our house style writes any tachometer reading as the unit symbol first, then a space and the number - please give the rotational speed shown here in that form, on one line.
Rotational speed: rpm 680
